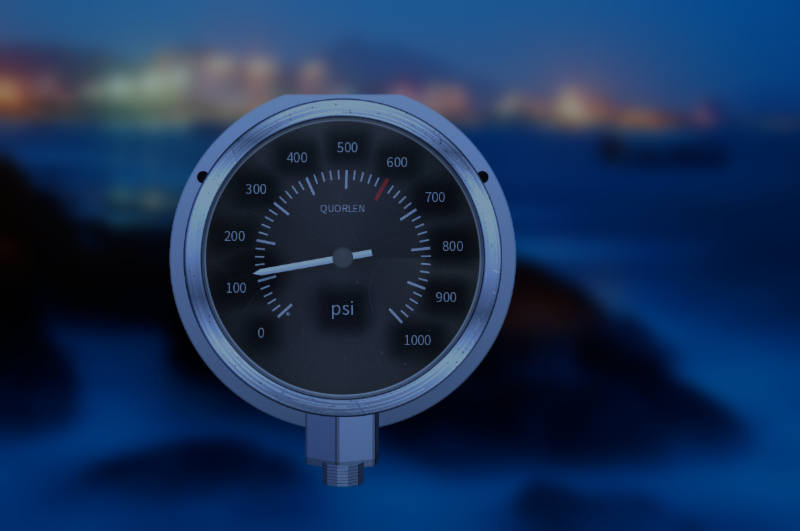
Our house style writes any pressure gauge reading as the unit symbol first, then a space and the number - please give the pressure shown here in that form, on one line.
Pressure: psi 120
